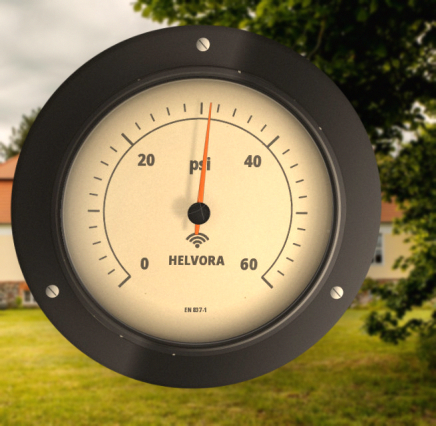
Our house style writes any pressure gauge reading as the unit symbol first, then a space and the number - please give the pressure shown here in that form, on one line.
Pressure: psi 31
